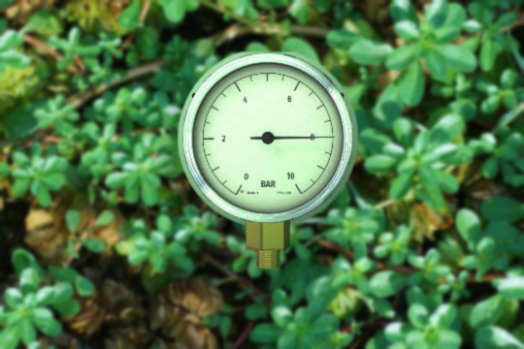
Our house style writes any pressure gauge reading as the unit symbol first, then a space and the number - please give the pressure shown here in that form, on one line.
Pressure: bar 8
